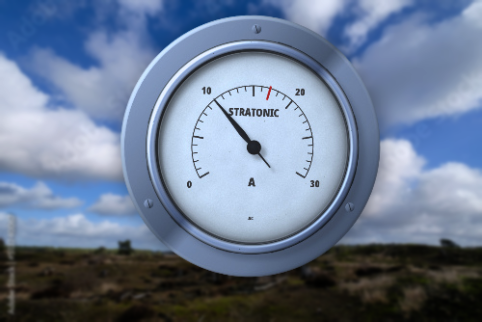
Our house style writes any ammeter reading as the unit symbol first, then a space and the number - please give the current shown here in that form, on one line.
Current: A 10
